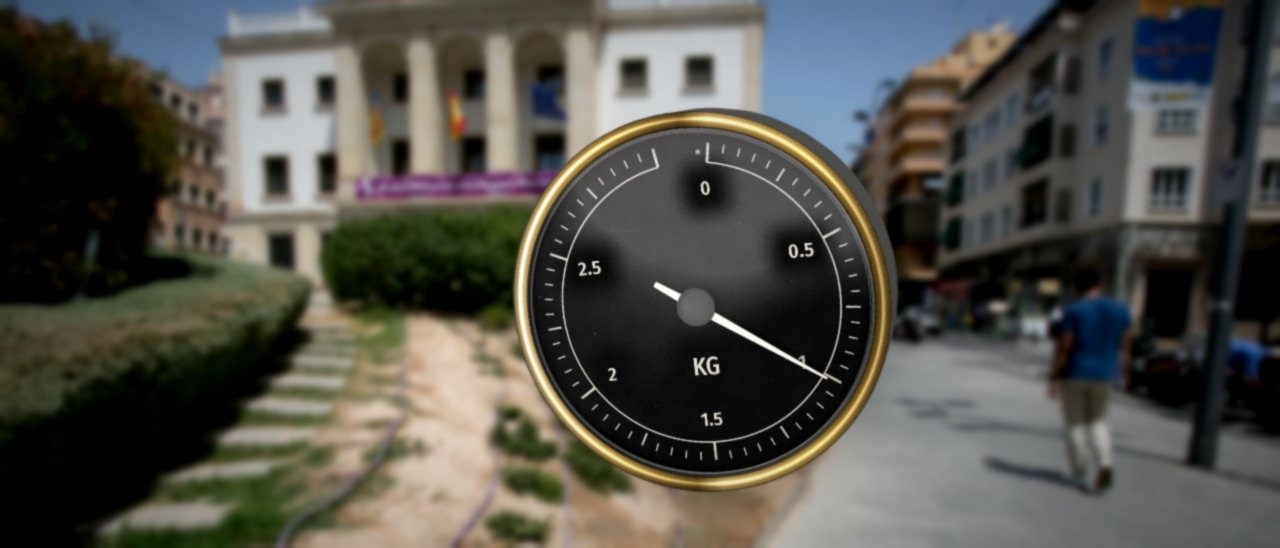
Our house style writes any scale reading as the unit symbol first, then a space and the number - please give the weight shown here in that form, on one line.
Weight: kg 1
